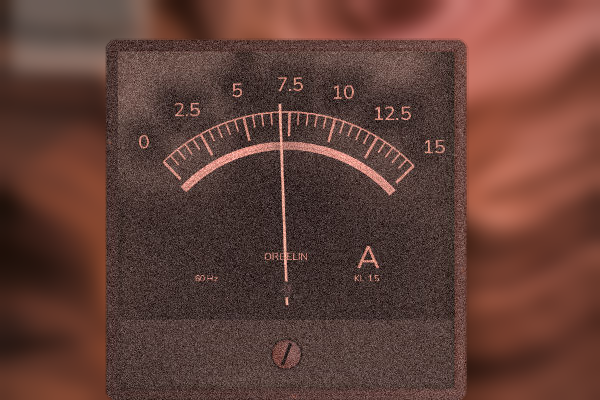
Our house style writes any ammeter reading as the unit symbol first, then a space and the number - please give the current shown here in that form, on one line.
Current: A 7
